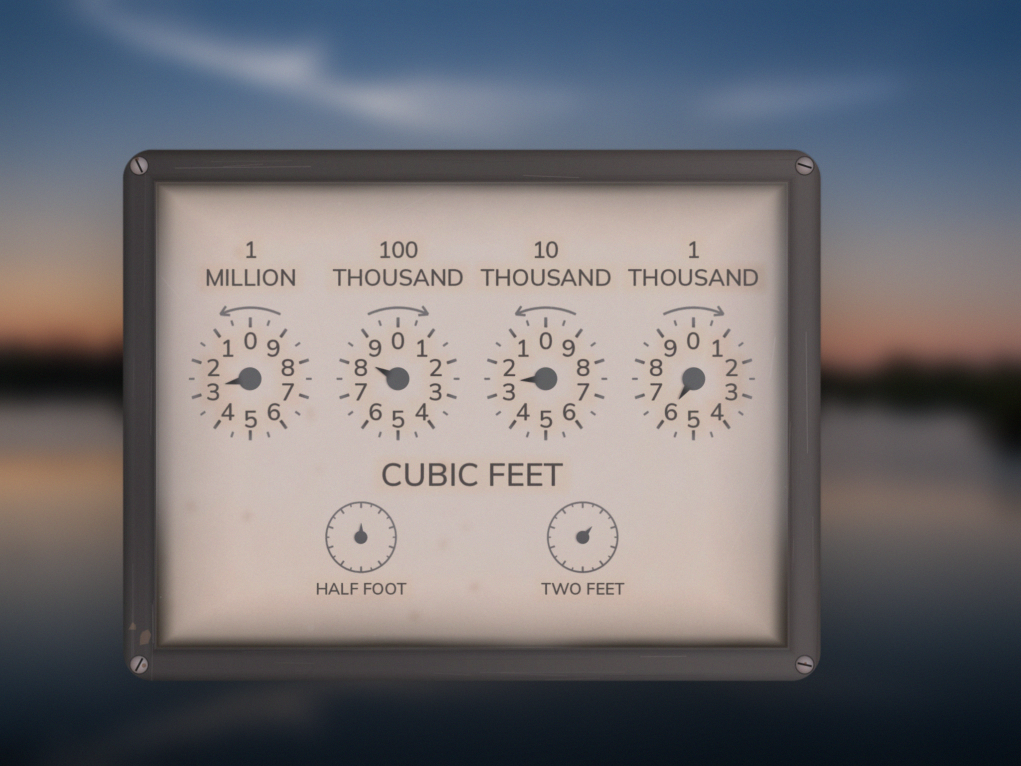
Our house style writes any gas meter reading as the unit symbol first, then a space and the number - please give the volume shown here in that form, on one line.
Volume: ft³ 282600
